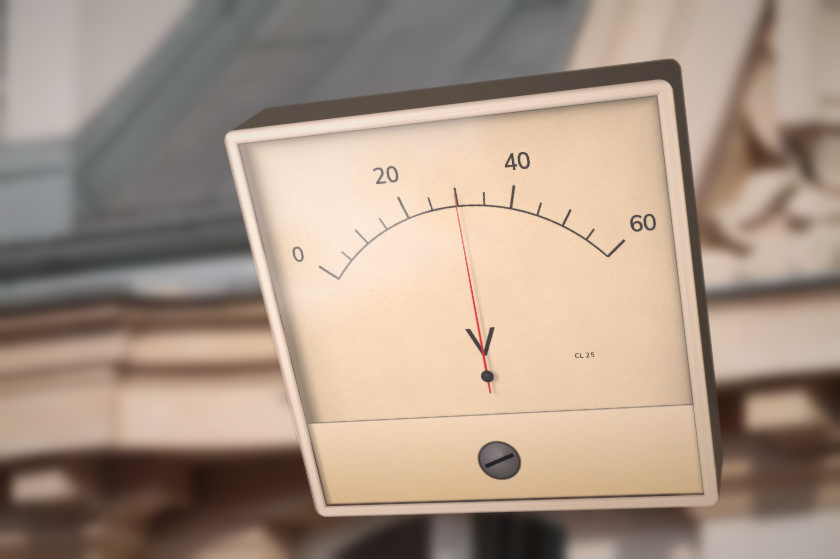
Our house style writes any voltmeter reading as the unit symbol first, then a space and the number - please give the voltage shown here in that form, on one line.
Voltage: V 30
